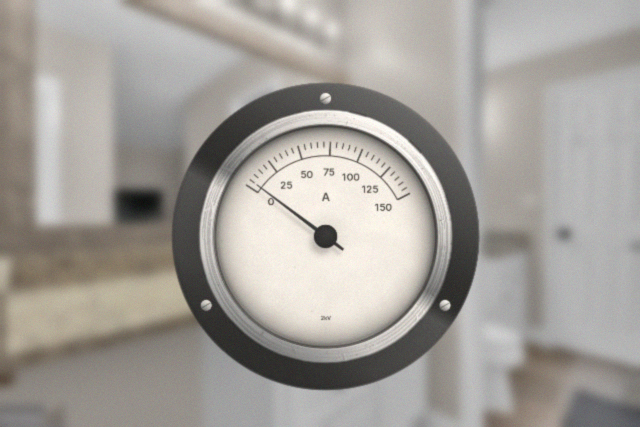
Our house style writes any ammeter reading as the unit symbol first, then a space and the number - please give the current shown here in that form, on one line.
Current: A 5
